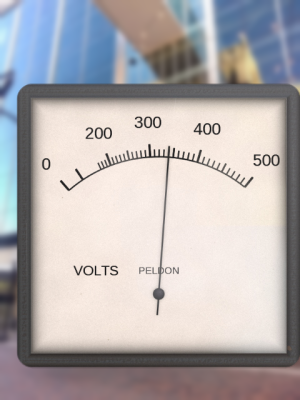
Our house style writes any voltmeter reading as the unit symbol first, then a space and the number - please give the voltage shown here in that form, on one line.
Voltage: V 340
